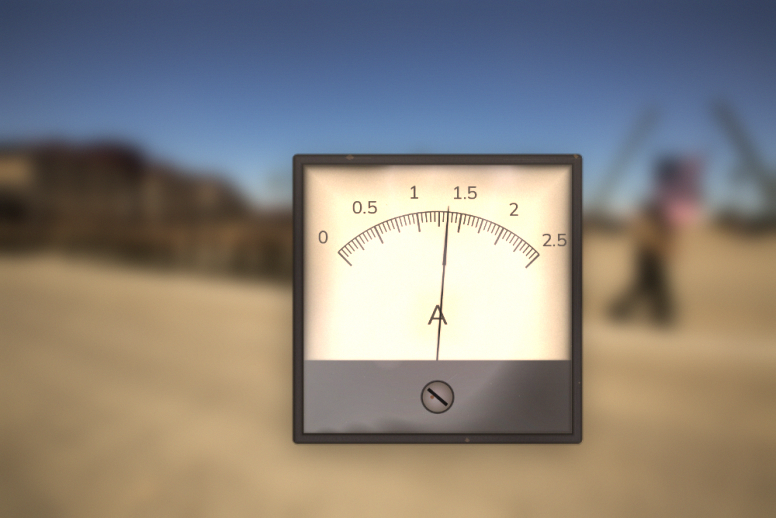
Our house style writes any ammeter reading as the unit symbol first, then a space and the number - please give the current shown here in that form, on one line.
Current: A 1.35
